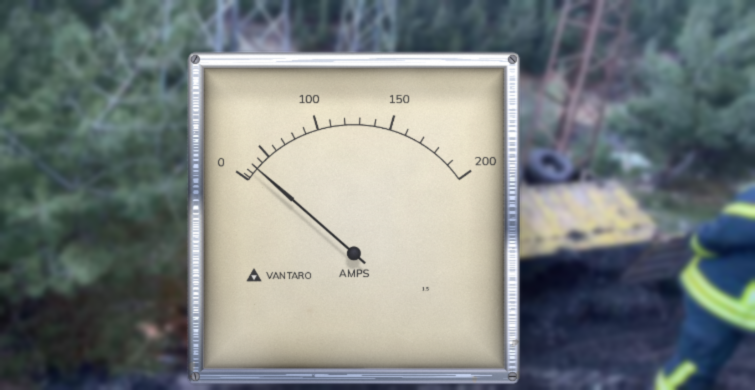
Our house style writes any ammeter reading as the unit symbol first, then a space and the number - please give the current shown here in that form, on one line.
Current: A 30
